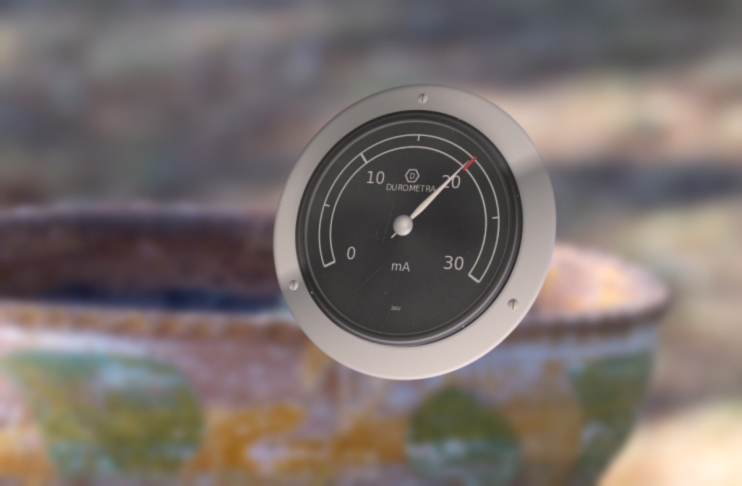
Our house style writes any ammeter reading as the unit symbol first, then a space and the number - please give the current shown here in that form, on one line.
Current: mA 20
